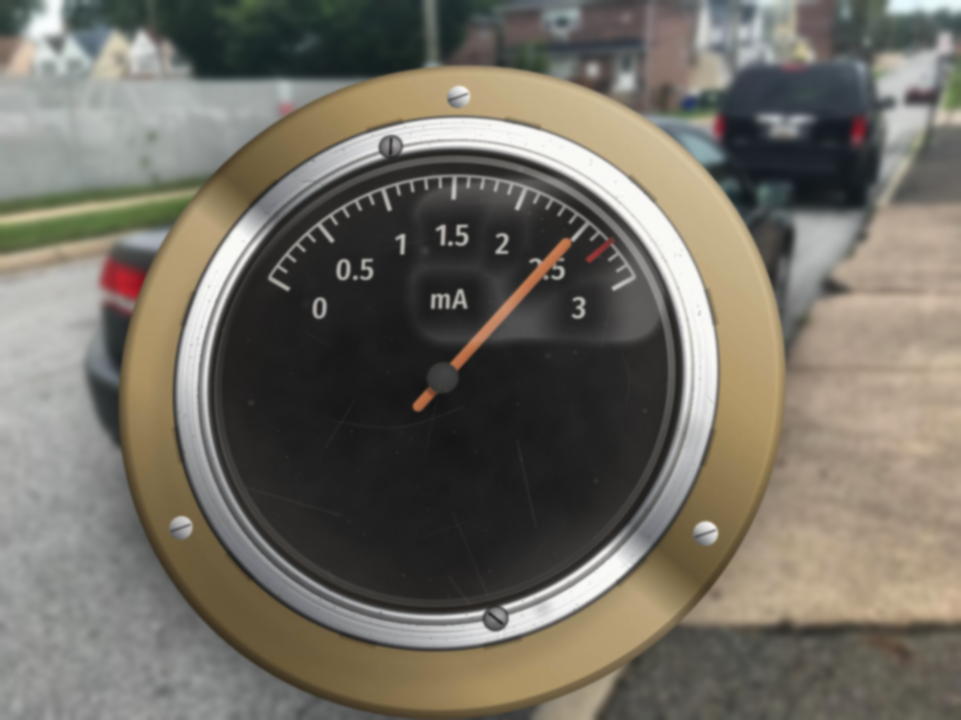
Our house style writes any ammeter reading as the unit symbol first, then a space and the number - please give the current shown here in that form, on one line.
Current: mA 2.5
